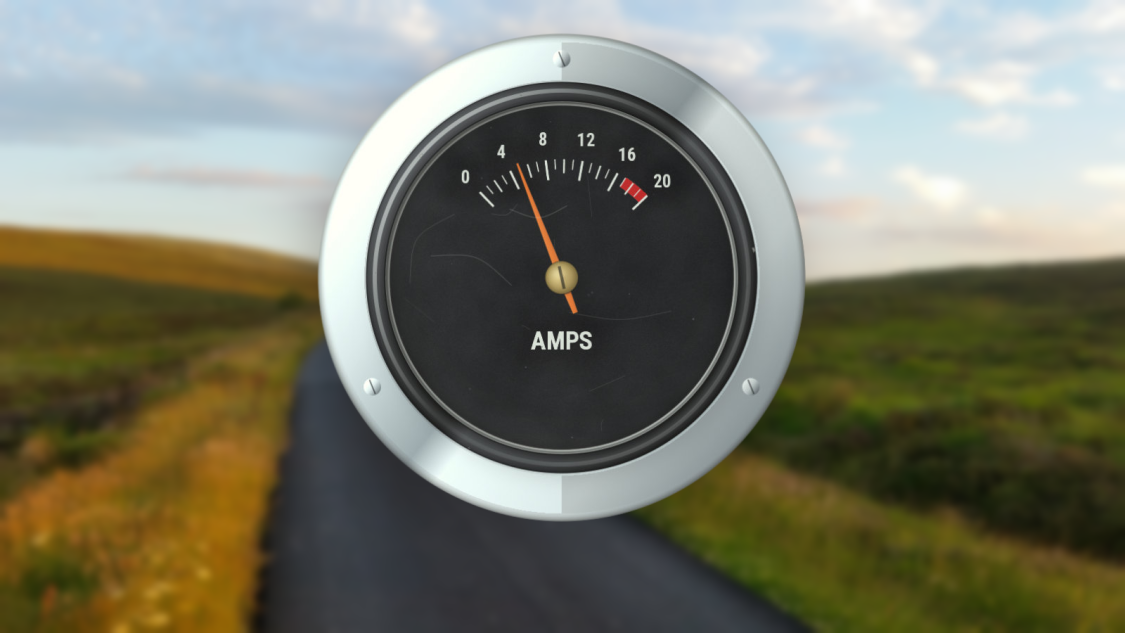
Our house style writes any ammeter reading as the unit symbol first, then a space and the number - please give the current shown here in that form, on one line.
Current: A 5
